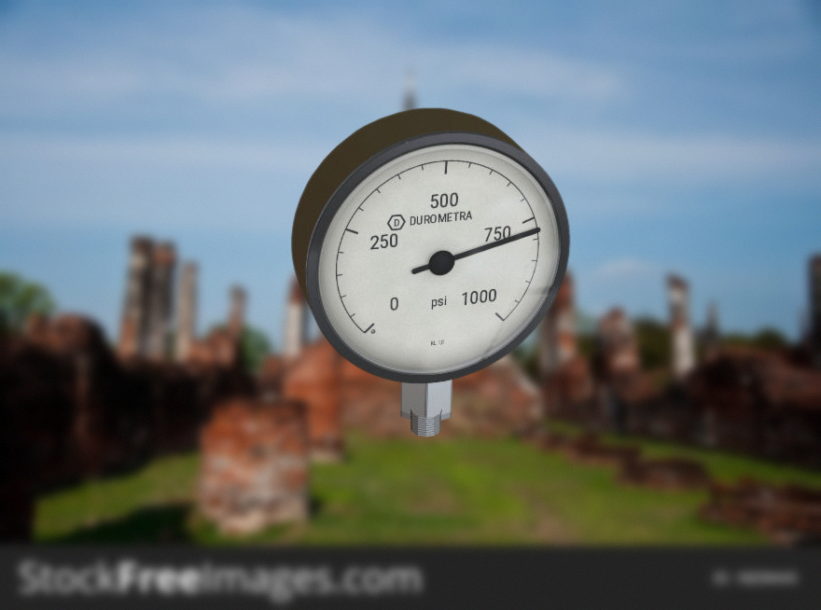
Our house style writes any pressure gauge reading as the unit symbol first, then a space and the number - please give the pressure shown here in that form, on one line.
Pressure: psi 775
